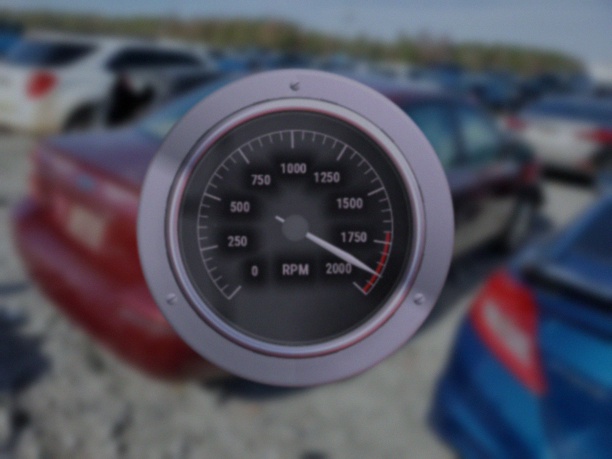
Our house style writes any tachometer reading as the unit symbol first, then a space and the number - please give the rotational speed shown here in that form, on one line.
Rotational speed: rpm 1900
